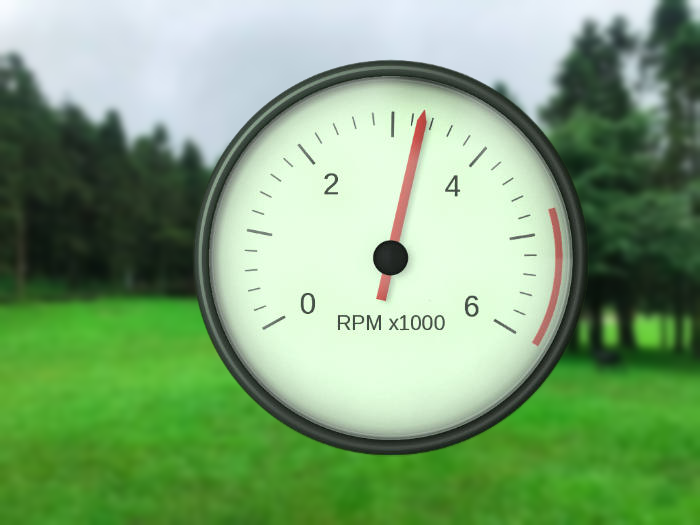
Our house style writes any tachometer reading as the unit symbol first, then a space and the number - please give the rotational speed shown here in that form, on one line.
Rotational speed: rpm 3300
